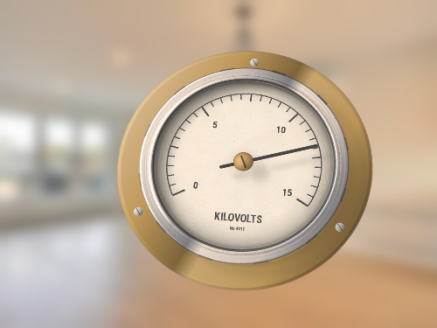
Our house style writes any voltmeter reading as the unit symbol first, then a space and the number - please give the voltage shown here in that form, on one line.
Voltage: kV 12
